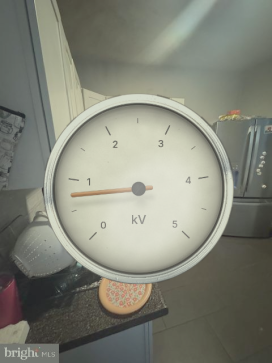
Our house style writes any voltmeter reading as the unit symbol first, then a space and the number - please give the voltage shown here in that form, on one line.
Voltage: kV 0.75
